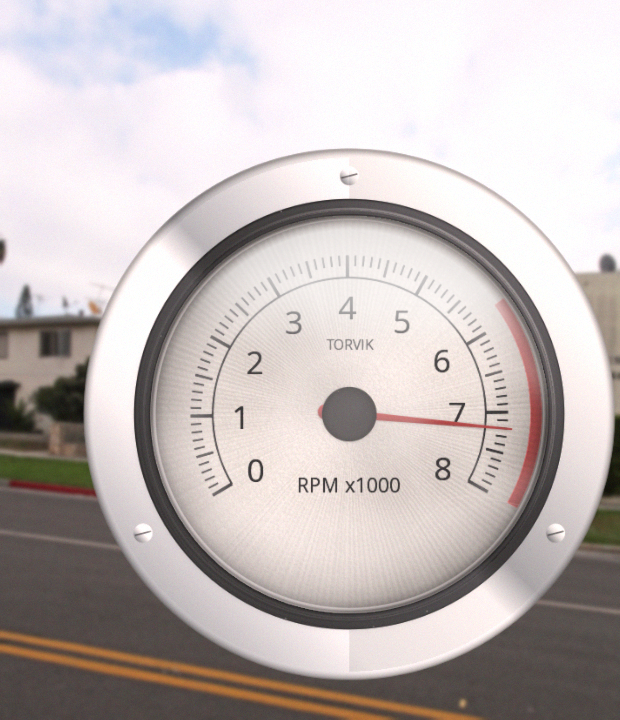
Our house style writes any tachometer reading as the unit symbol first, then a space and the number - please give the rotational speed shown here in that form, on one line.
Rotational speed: rpm 7200
